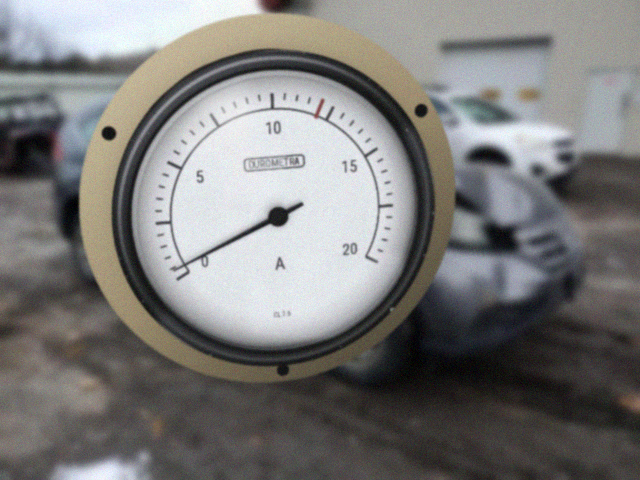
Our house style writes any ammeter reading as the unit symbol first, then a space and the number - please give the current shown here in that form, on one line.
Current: A 0.5
